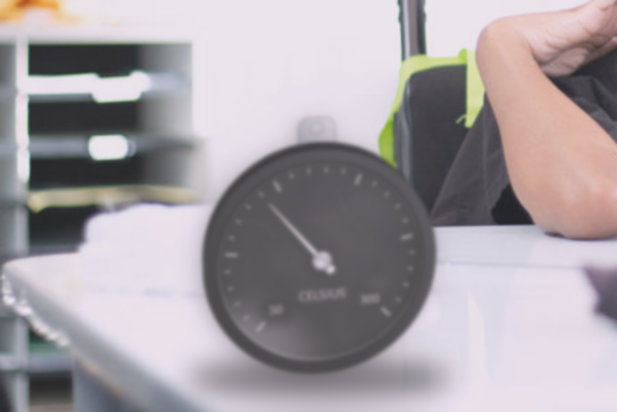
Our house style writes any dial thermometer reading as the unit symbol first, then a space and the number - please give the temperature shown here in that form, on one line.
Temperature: °C 140
